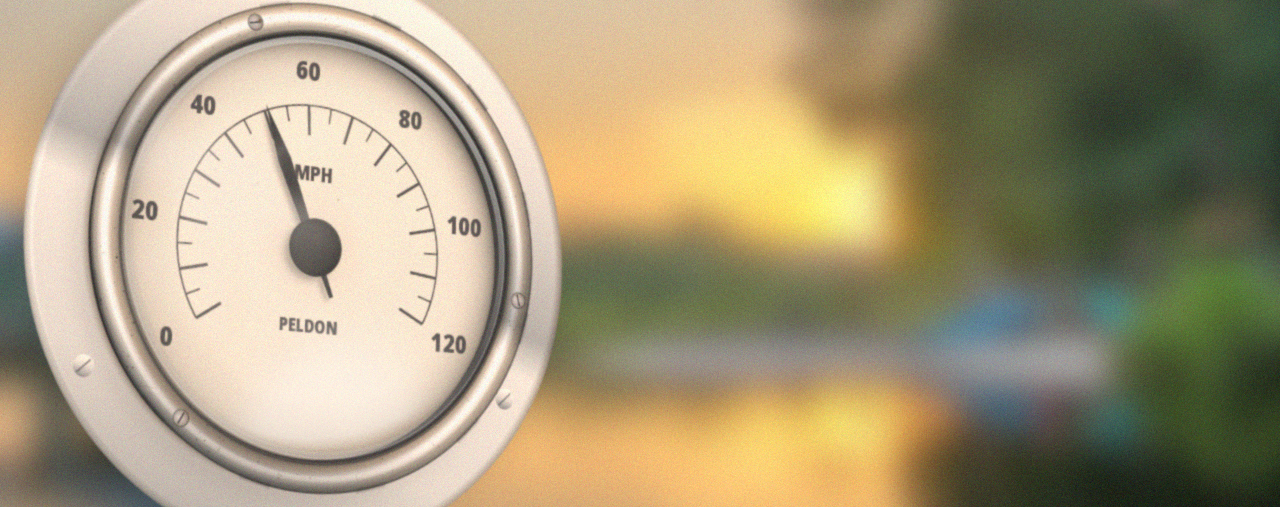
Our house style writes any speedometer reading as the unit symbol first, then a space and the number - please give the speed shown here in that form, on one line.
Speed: mph 50
